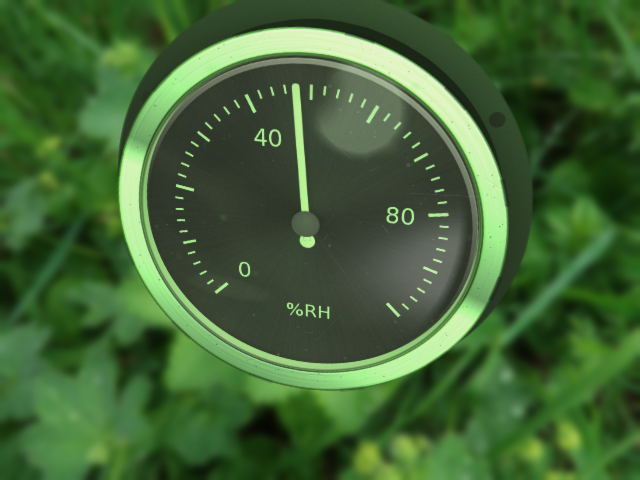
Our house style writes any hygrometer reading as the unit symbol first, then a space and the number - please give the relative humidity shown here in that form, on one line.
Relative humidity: % 48
